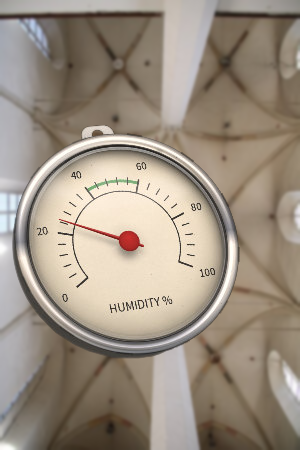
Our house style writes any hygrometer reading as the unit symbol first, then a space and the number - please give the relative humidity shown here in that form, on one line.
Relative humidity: % 24
